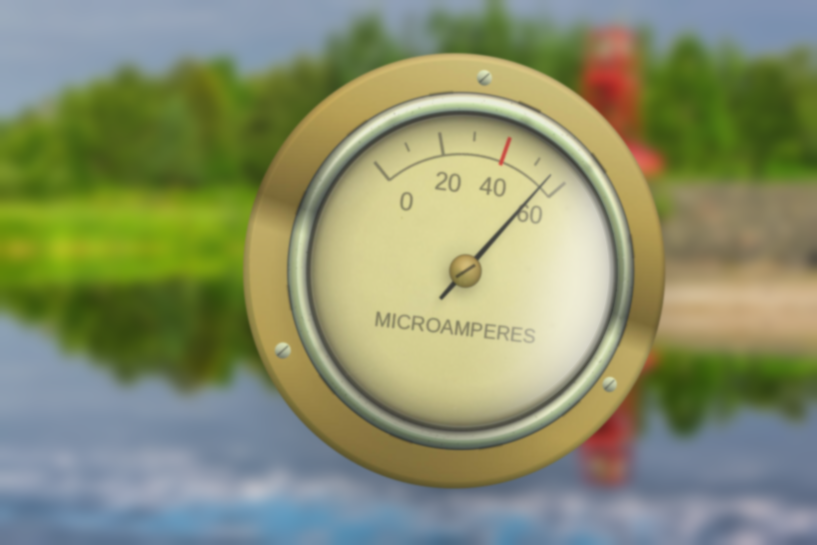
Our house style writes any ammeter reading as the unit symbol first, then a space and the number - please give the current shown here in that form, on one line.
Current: µA 55
